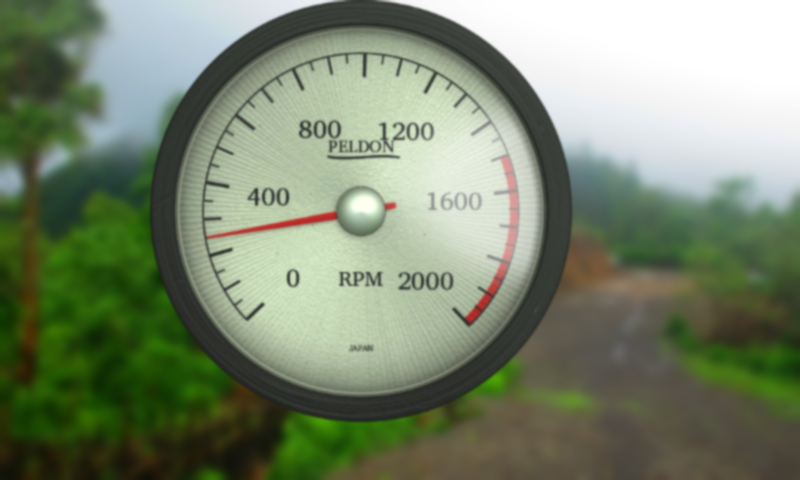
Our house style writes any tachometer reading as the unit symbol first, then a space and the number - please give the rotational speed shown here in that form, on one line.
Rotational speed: rpm 250
